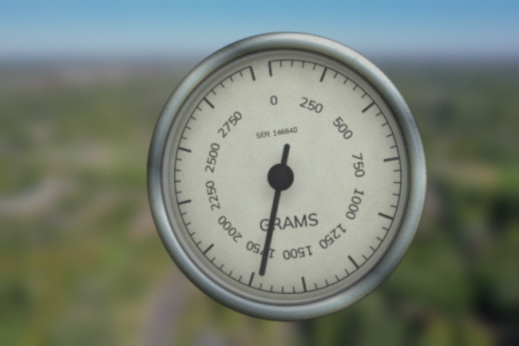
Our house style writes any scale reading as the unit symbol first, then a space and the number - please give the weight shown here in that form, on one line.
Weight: g 1700
